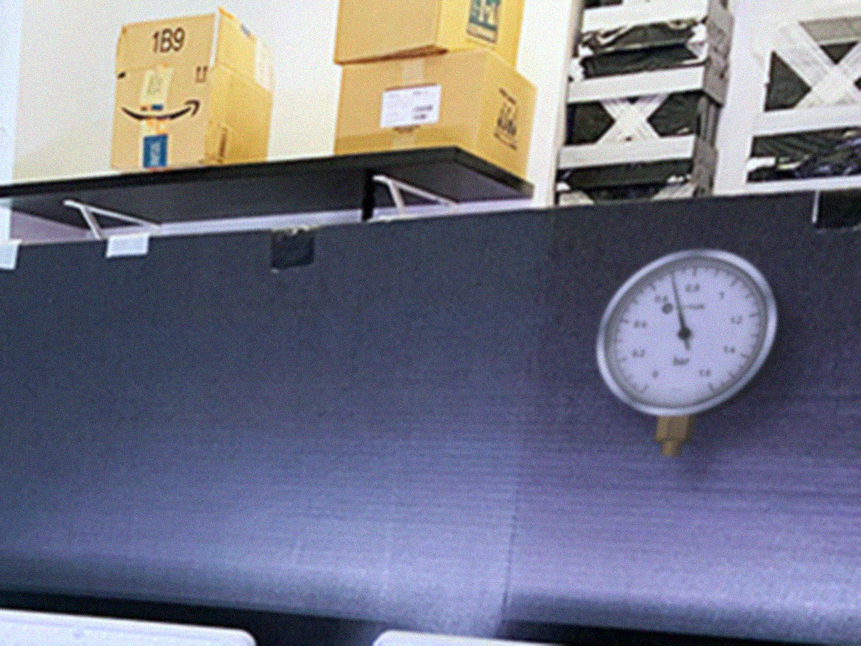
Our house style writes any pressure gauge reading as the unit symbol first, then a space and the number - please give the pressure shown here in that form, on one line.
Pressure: bar 0.7
